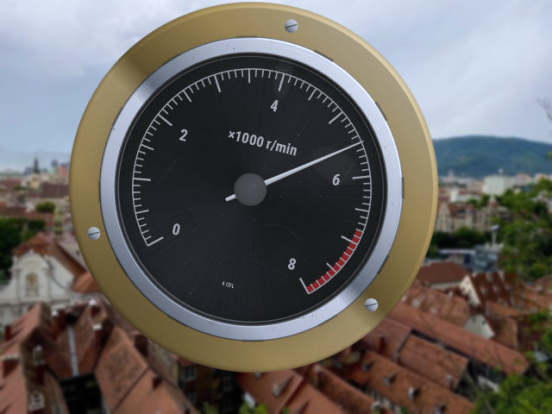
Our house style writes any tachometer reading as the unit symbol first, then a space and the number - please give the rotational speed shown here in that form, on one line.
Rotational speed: rpm 5500
